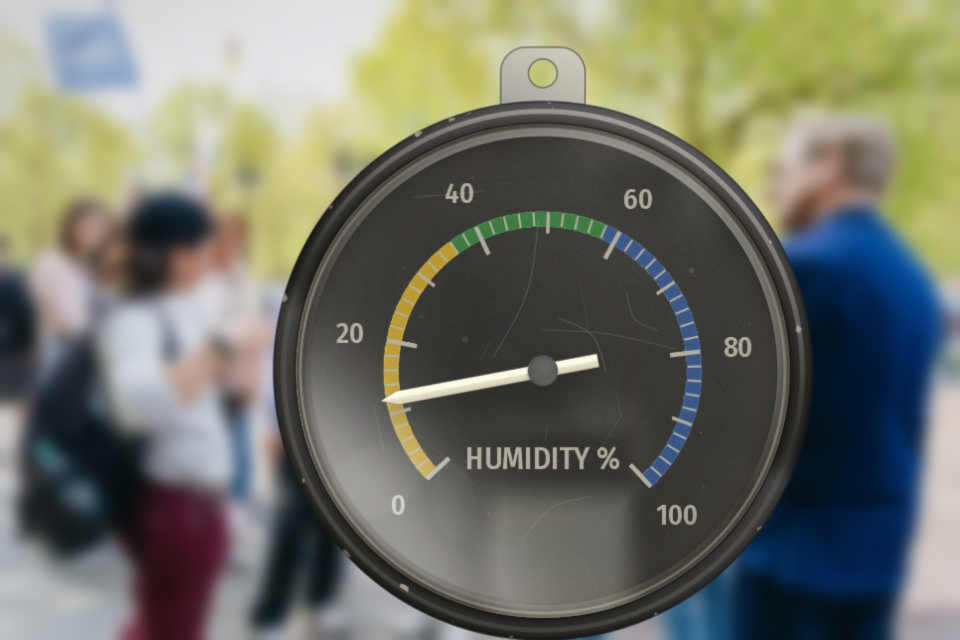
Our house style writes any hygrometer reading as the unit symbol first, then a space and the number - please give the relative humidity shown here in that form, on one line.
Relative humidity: % 12
